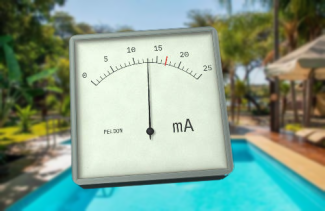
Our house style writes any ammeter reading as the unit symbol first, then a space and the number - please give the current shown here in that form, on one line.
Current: mA 13
